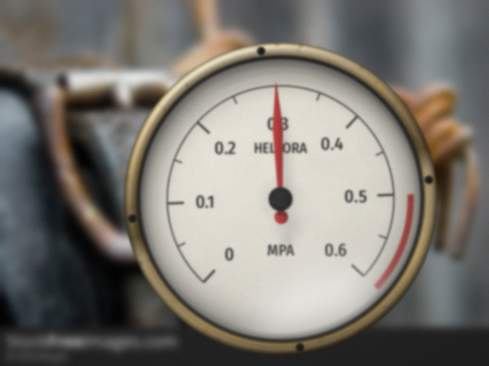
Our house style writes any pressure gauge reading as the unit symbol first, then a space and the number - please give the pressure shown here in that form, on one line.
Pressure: MPa 0.3
